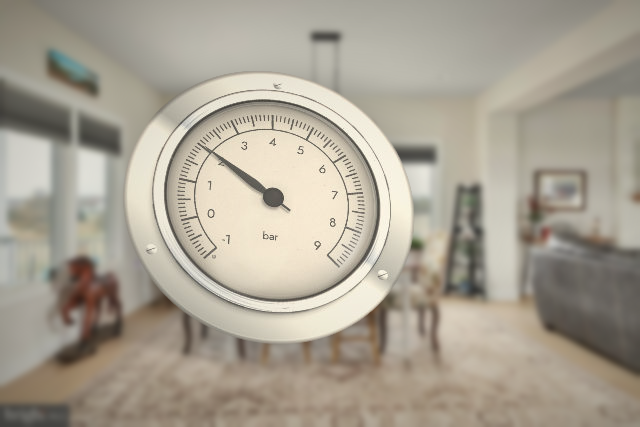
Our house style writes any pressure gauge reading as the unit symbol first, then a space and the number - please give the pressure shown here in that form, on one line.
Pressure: bar 2
